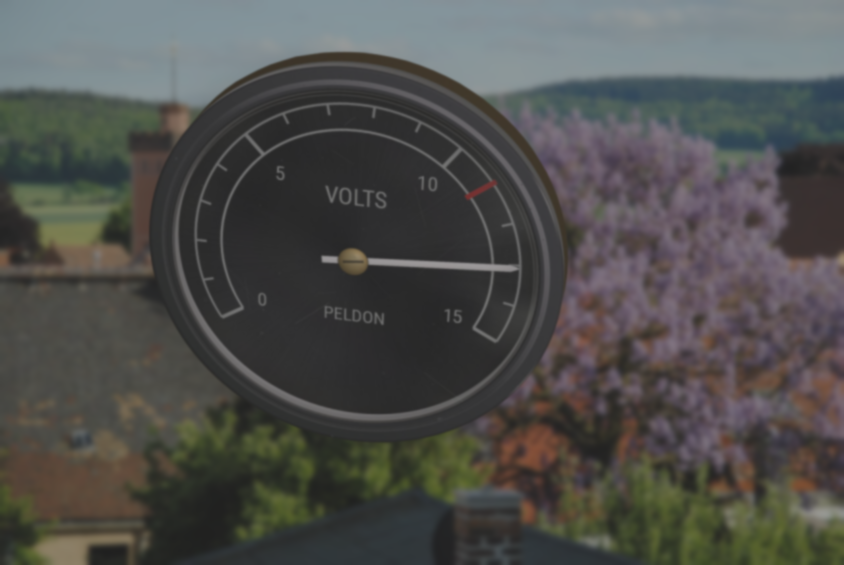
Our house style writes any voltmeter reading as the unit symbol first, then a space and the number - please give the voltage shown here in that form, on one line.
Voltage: V 13
